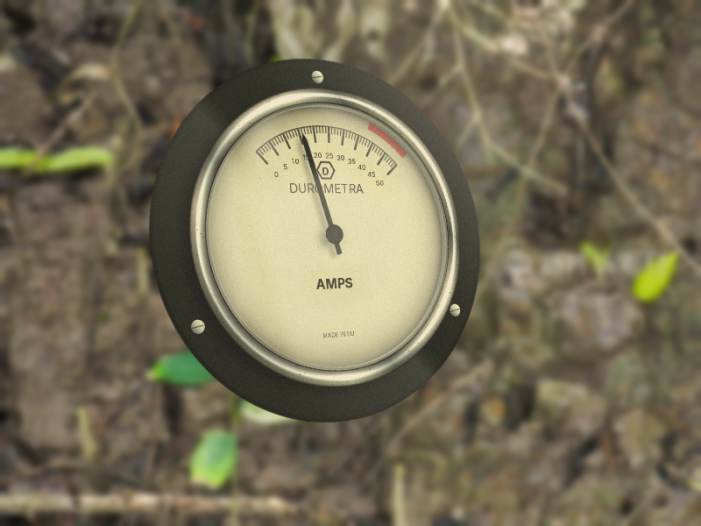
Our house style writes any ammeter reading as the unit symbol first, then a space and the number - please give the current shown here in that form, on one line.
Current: A 15
